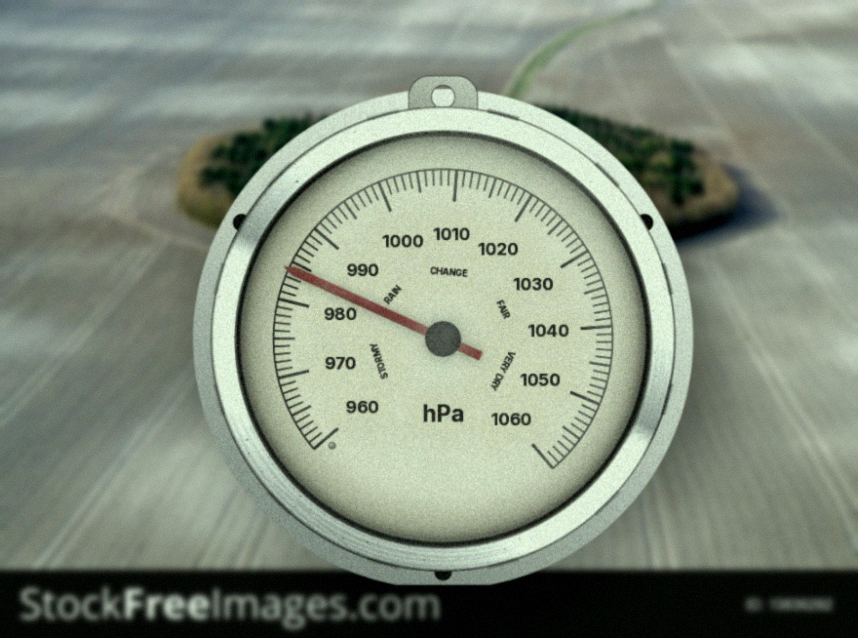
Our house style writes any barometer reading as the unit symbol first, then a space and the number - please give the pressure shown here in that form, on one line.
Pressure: hPa 984
